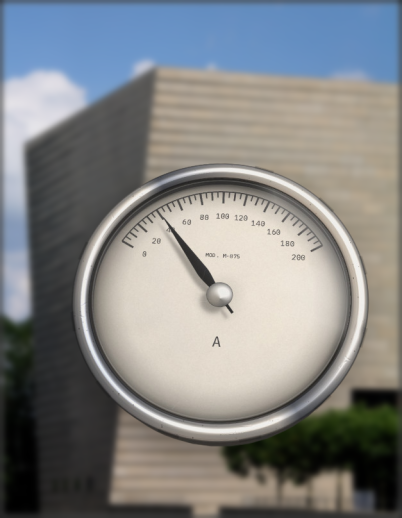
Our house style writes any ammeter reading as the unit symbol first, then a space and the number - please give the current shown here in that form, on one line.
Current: A 40
